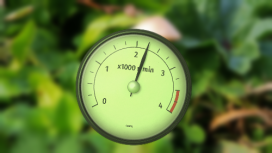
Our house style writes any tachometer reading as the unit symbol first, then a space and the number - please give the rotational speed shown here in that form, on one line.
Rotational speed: rpm 2250
